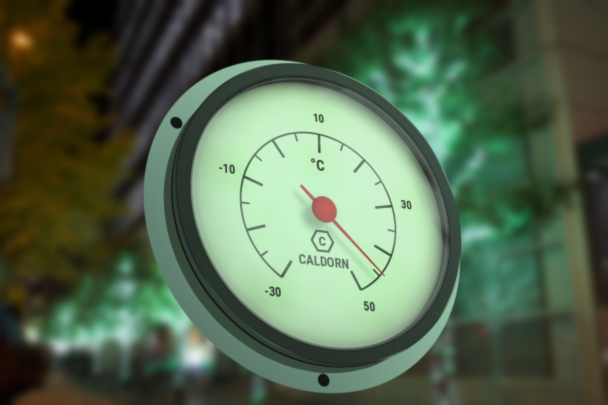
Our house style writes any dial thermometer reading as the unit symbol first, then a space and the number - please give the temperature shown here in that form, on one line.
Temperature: °C 45
